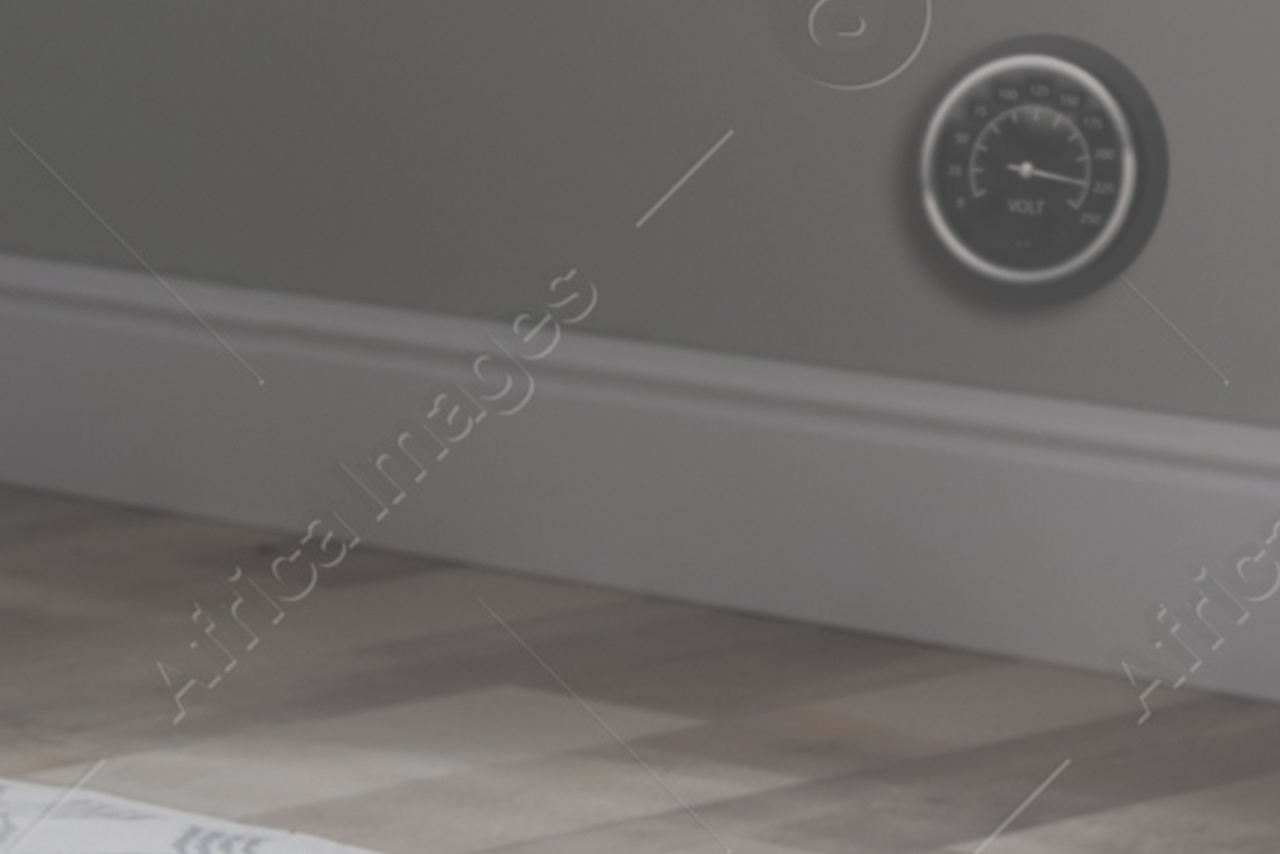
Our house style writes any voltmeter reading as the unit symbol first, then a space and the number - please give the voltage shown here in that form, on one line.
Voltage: V 225
